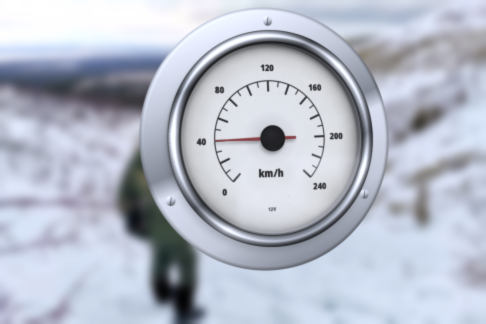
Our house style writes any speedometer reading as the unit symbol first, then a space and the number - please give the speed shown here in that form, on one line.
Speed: km/h 40
